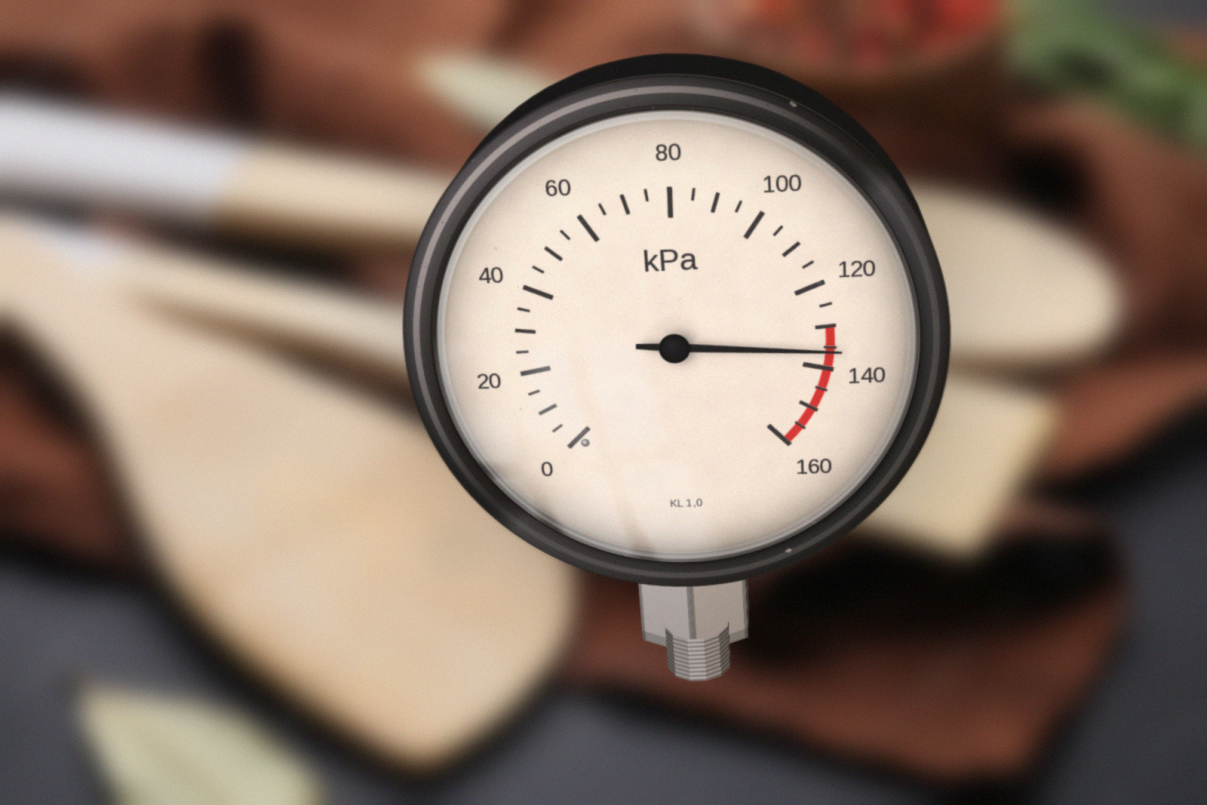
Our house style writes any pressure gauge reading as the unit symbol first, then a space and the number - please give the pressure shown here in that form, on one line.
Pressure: kPa 135
